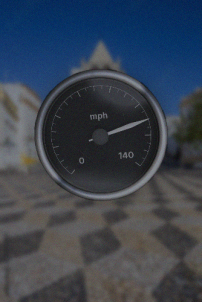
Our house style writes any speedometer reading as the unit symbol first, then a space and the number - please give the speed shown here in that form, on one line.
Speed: mph 110
